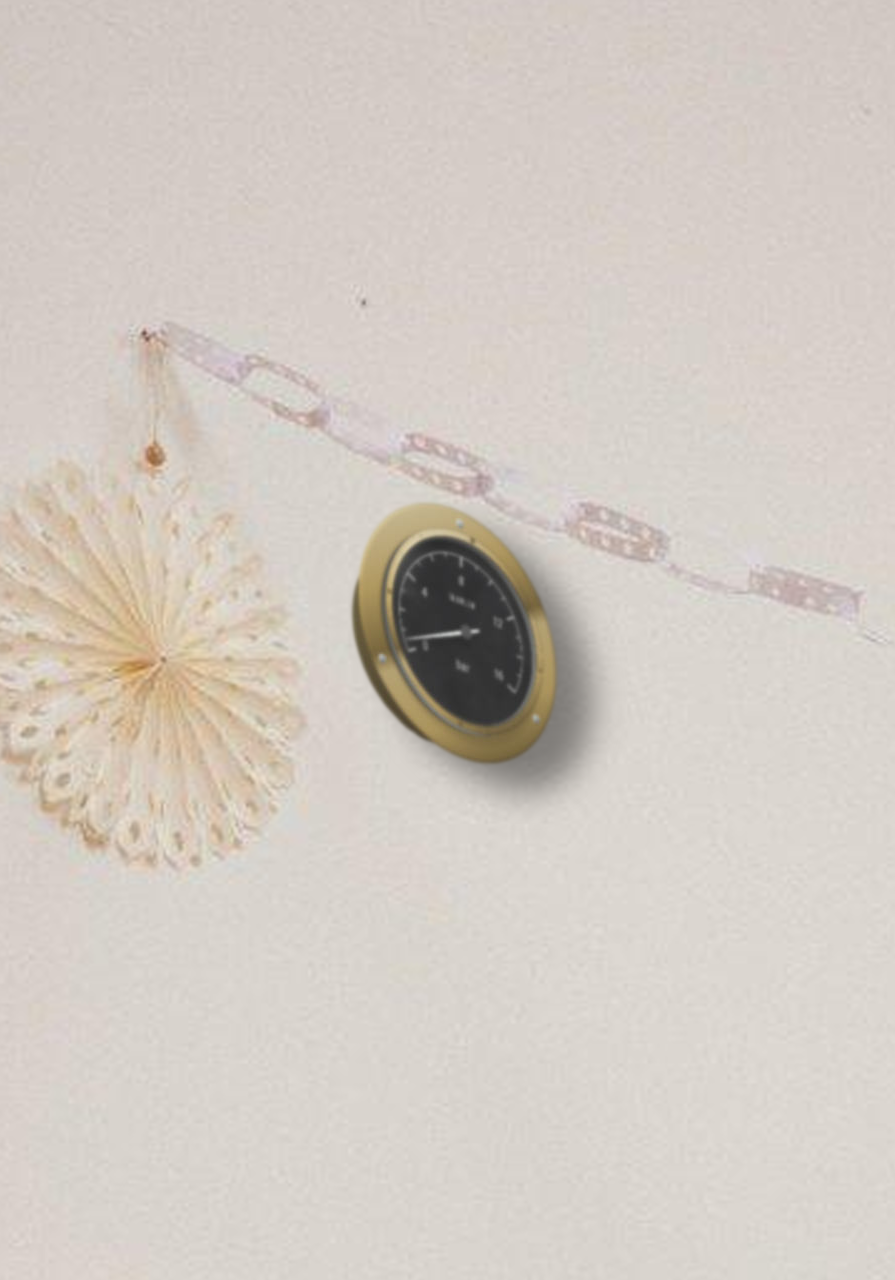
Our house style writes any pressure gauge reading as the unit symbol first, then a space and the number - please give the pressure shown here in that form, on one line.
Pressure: bar 0.5
